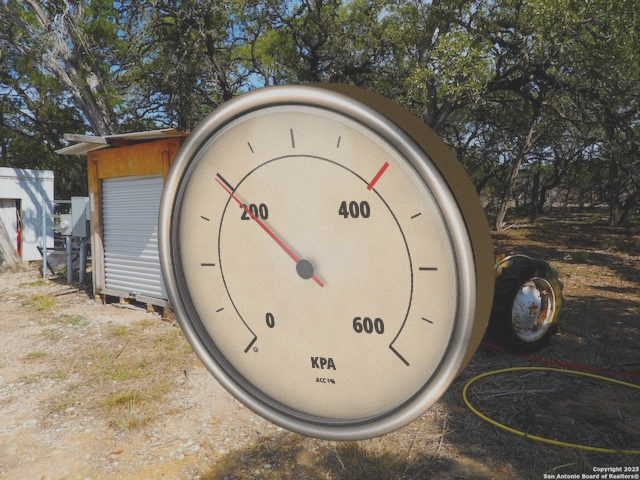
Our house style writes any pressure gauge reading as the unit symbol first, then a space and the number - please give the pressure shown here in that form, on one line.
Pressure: kPa 200
